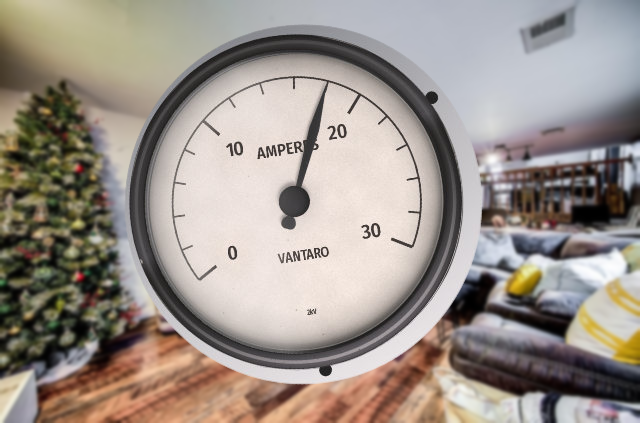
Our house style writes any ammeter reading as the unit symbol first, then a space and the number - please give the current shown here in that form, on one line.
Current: A 18
